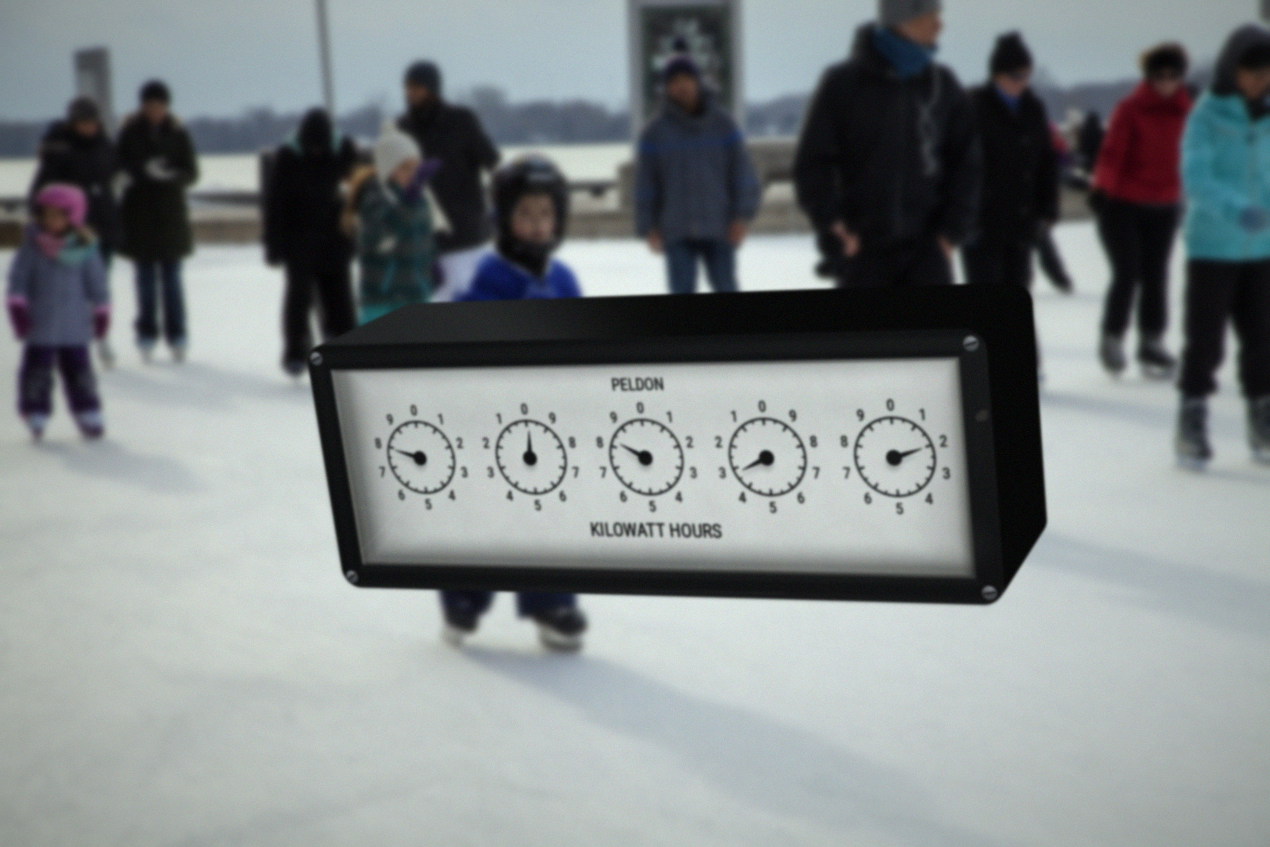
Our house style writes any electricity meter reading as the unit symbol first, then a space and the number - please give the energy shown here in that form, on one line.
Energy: kWh 79832
